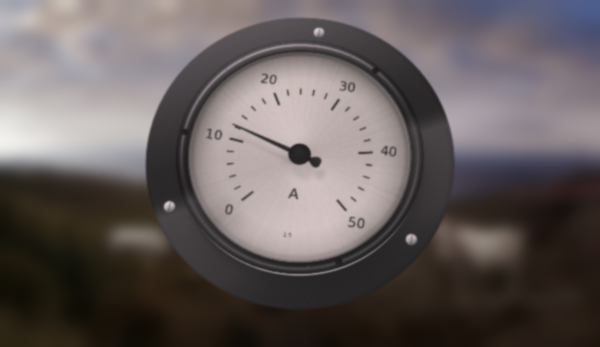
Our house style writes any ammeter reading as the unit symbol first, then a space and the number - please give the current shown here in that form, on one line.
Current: A 12
